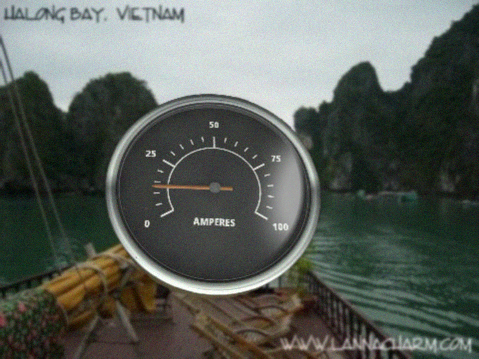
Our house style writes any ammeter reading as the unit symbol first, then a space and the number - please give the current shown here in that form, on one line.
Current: A 12.5
